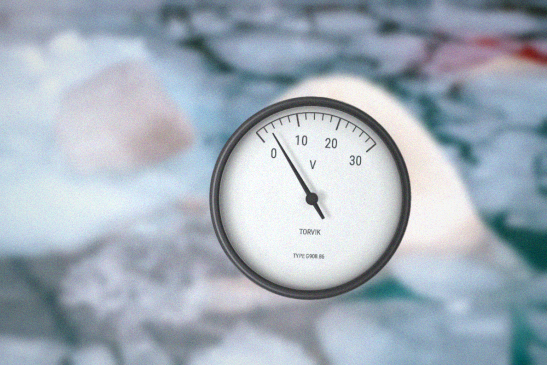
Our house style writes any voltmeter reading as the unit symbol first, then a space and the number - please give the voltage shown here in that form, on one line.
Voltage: V 3
